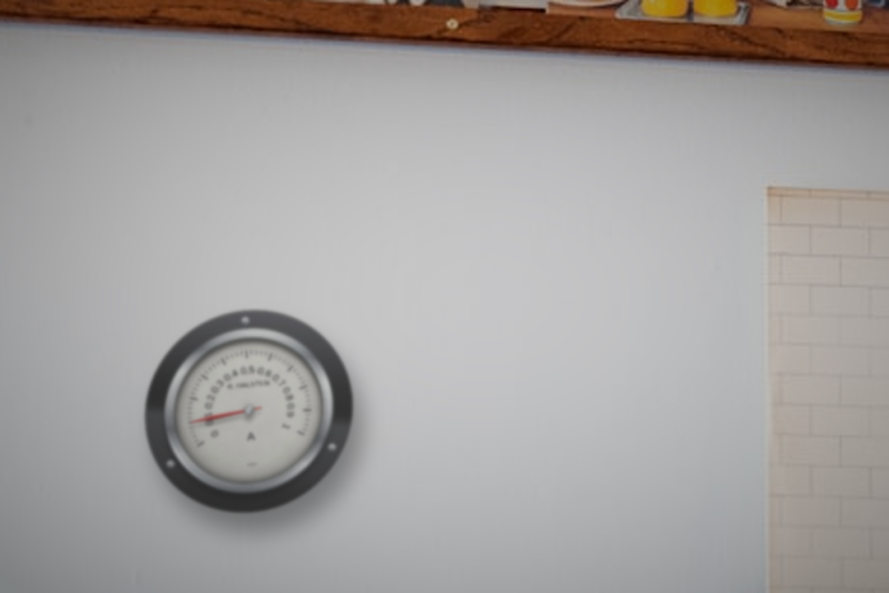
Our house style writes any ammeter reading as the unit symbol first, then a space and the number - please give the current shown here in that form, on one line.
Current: A 0.1
